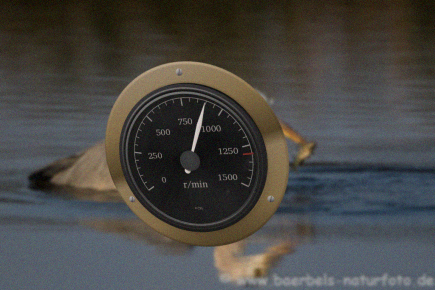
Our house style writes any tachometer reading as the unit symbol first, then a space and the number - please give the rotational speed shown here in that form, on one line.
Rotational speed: rpm 900
